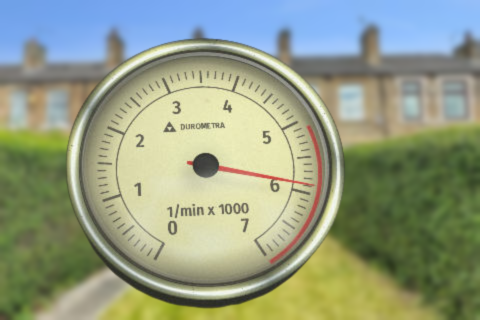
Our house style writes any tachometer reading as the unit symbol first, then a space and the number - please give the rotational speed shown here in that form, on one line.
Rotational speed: rpm 5900
